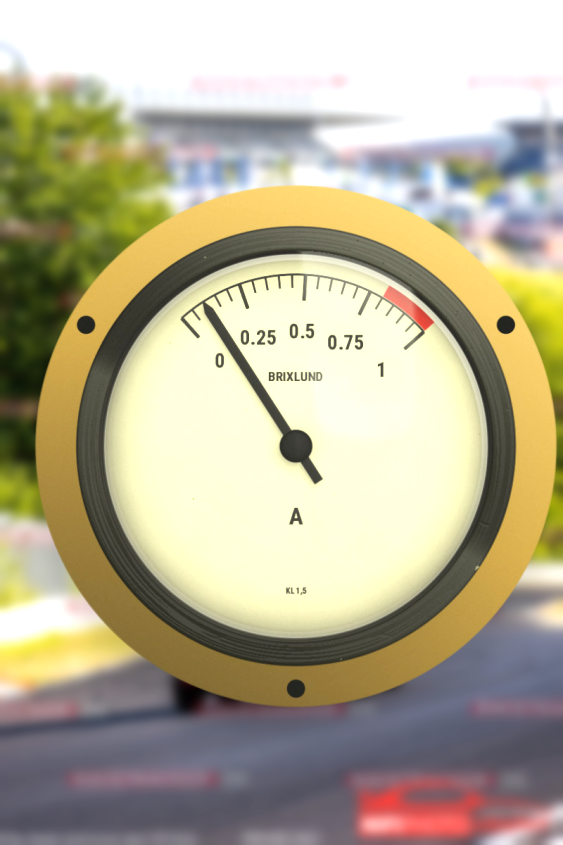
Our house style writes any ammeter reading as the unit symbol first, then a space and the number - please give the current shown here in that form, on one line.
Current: A 0.1
